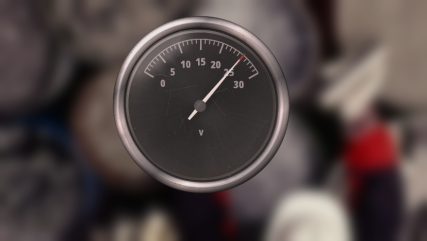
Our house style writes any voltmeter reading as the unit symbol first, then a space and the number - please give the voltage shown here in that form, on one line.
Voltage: V 25
